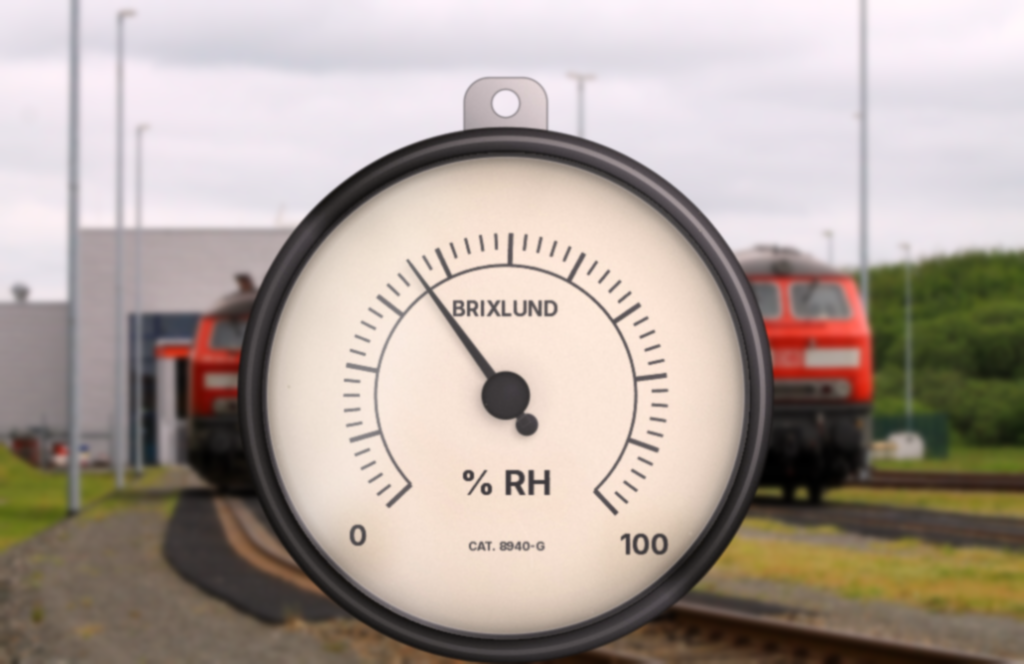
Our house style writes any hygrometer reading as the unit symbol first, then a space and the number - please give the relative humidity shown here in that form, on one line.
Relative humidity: % 36
